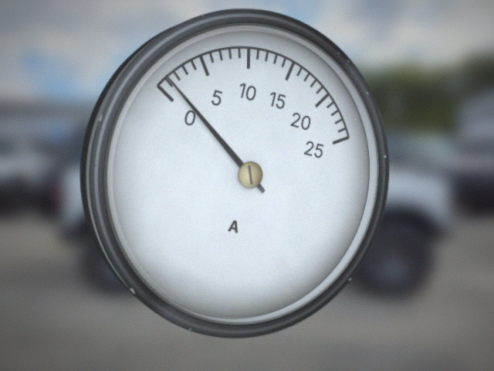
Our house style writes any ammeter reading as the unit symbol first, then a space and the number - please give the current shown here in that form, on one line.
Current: A 1
